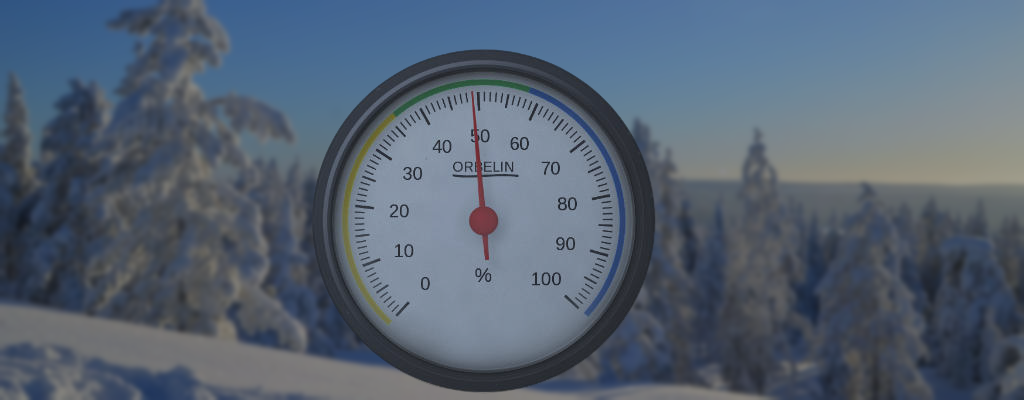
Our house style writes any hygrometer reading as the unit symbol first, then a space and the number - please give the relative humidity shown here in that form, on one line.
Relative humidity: % 49
